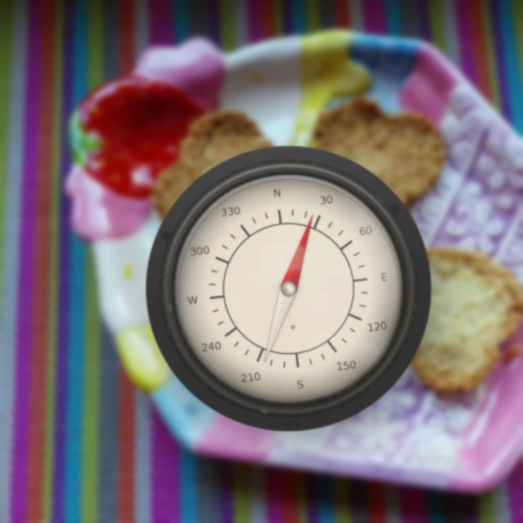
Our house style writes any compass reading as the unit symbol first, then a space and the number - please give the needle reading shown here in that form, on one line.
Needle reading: ° 25
